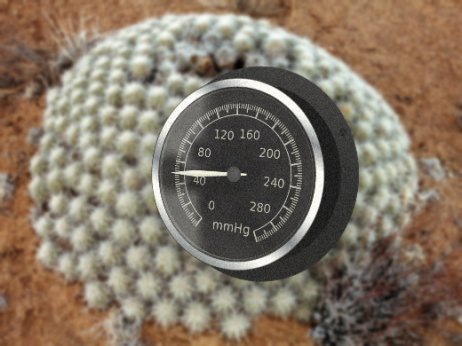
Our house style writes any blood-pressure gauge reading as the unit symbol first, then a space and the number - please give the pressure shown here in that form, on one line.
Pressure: mmHg 50
